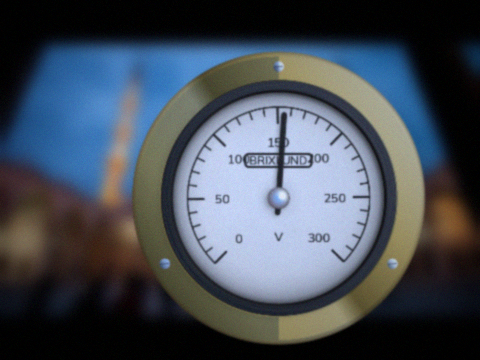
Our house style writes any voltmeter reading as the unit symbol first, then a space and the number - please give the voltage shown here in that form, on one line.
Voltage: V 155
